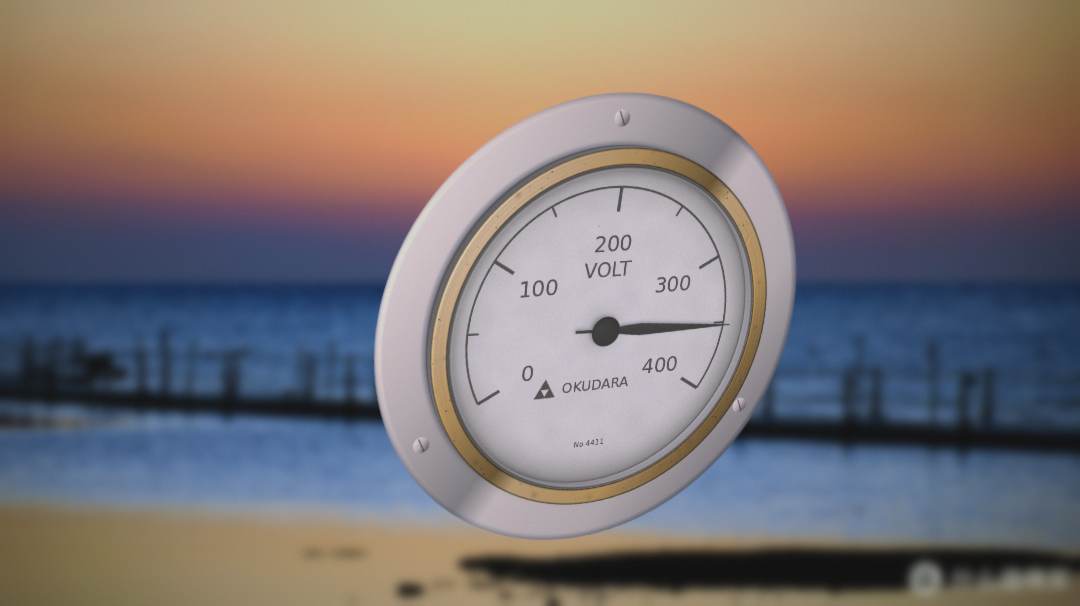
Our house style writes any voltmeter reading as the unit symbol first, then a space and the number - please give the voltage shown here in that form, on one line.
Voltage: V 350
